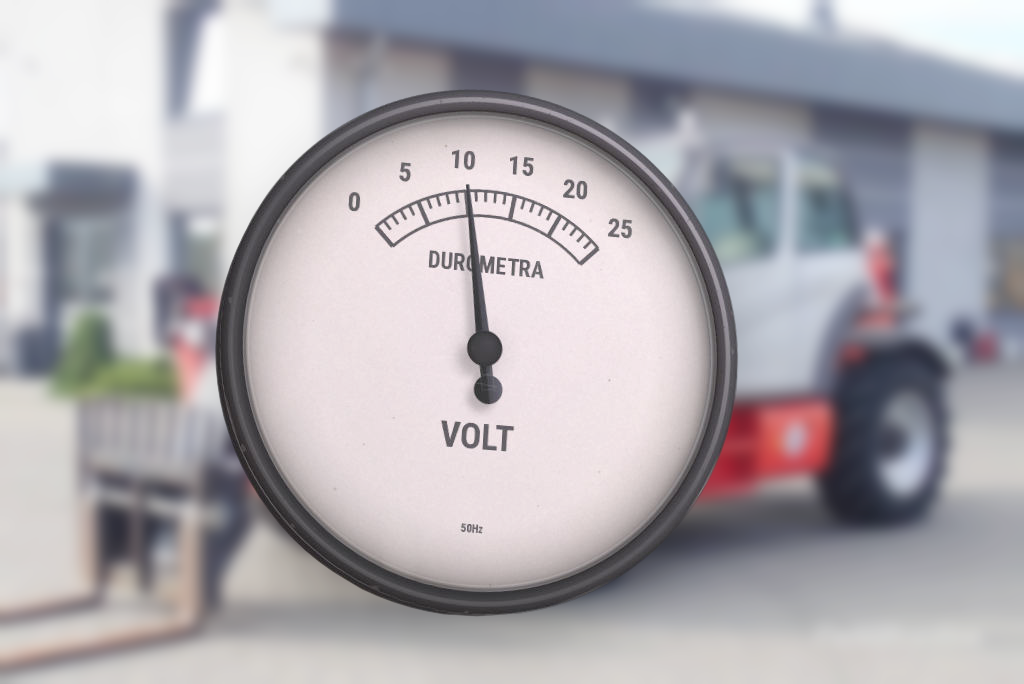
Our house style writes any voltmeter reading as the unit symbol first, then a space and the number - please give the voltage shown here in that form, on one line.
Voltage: V 10
